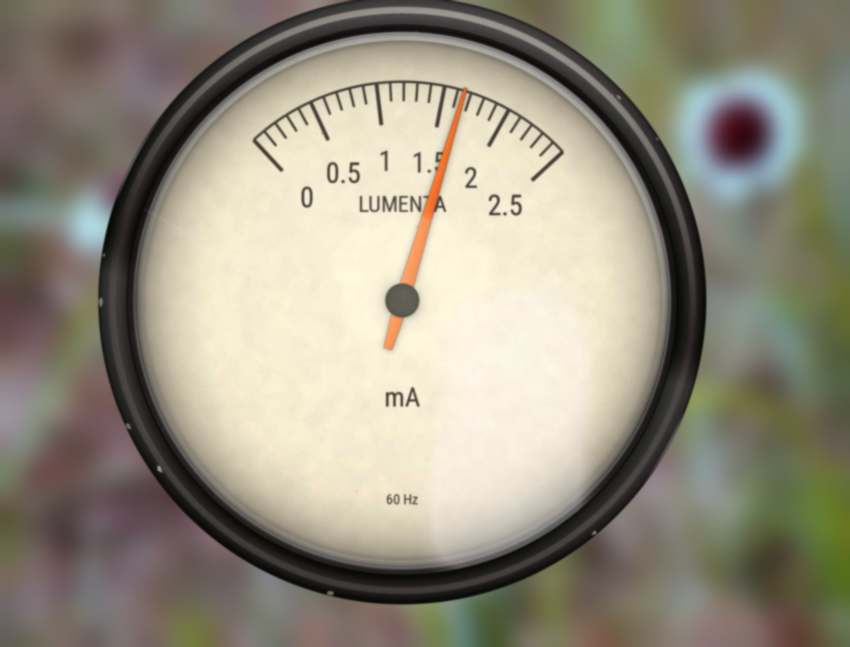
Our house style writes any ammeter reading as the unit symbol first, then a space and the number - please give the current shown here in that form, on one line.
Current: mA 1.65
